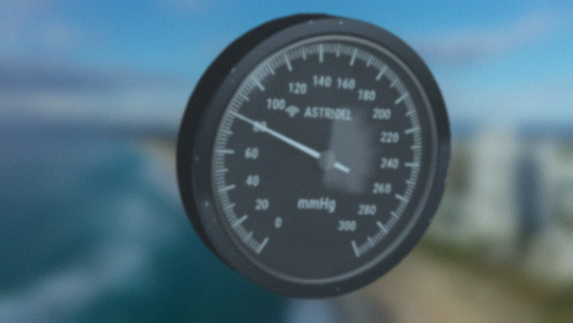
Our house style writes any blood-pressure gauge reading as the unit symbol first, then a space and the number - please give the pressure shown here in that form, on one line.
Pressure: mmHg 80
